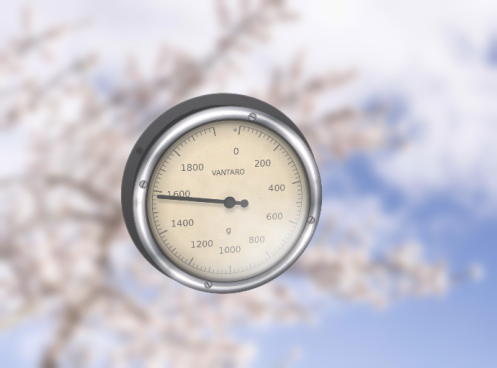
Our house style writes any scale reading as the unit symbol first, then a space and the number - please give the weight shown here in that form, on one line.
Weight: g 1580
